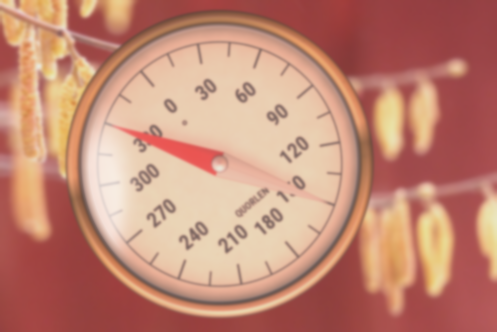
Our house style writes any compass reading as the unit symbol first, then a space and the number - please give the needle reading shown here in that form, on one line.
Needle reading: ° 330
